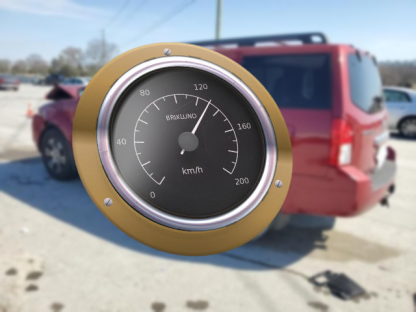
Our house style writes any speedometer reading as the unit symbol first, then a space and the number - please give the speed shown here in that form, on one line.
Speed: km/h 130
